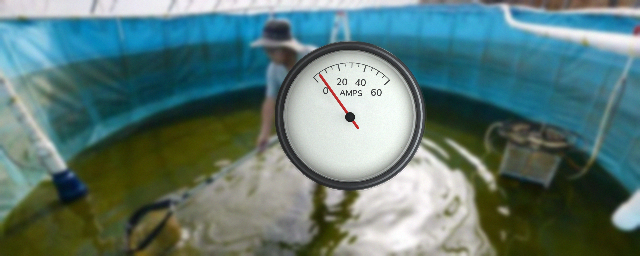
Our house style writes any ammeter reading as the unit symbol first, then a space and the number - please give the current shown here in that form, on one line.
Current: A 5
